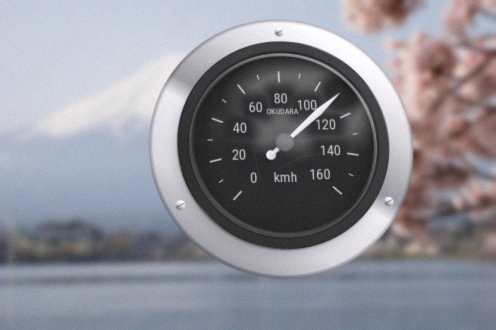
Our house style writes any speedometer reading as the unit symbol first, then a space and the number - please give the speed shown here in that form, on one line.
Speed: km/h 110
